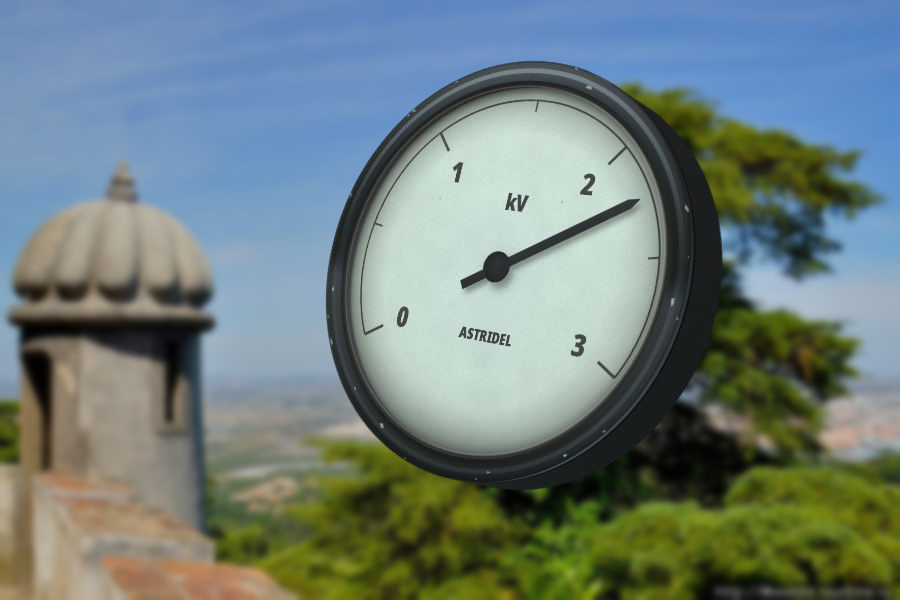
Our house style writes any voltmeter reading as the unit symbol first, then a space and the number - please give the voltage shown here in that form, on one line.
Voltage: kV 2.25
